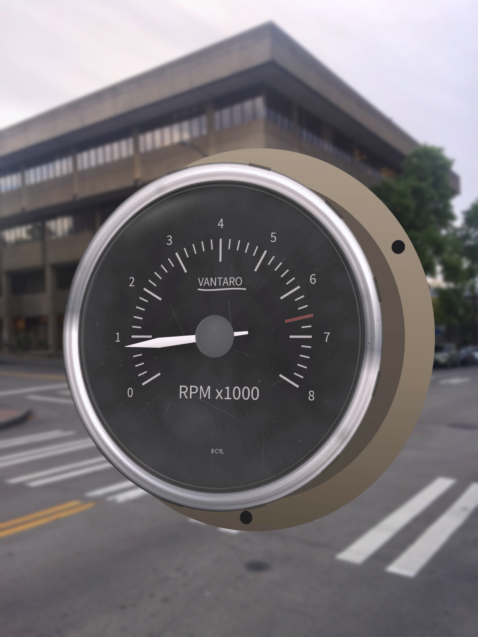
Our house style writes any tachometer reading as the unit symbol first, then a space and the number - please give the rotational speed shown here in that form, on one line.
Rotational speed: rpm 800
